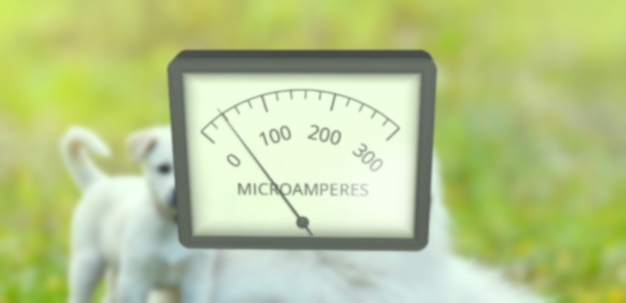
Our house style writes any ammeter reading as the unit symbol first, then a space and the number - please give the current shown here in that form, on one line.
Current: µA 40
